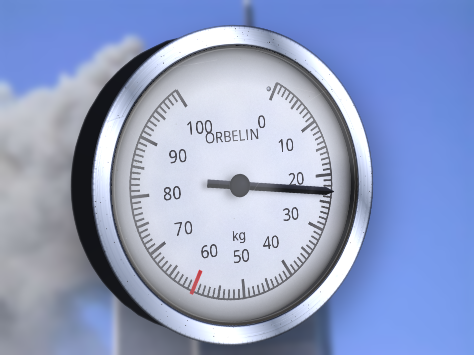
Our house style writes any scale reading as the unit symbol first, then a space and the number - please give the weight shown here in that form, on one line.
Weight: kg 23
